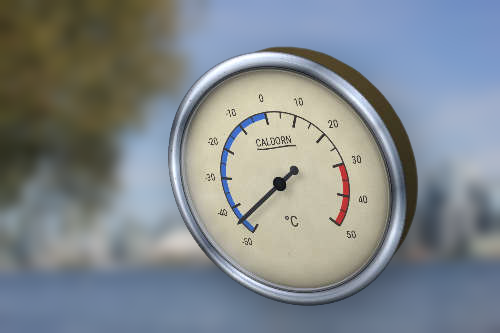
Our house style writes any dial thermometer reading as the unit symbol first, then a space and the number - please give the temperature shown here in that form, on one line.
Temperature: °C -45
